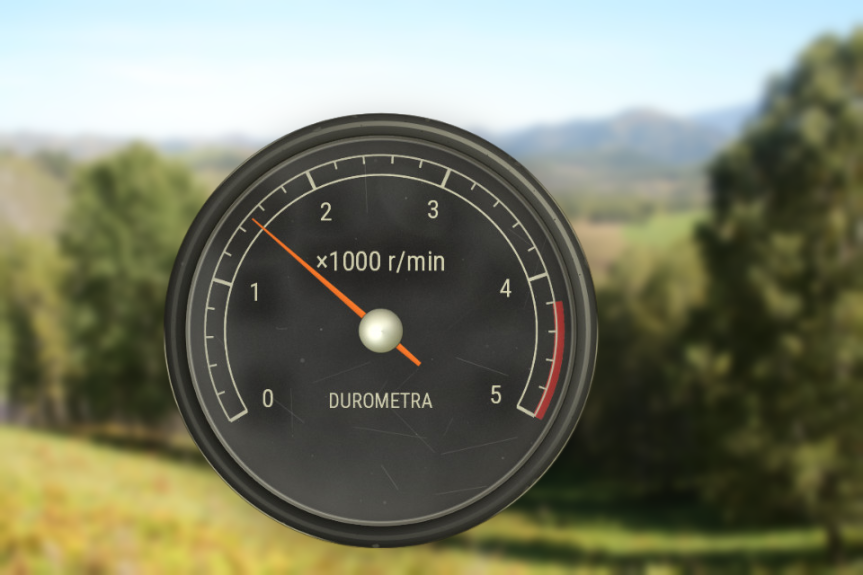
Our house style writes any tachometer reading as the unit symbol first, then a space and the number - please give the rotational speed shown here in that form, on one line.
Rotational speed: rpm 1500
